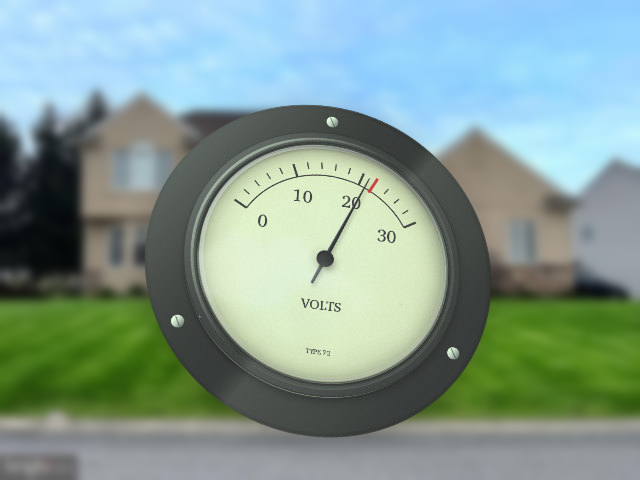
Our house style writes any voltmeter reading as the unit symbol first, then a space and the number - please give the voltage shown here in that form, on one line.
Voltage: V 21
